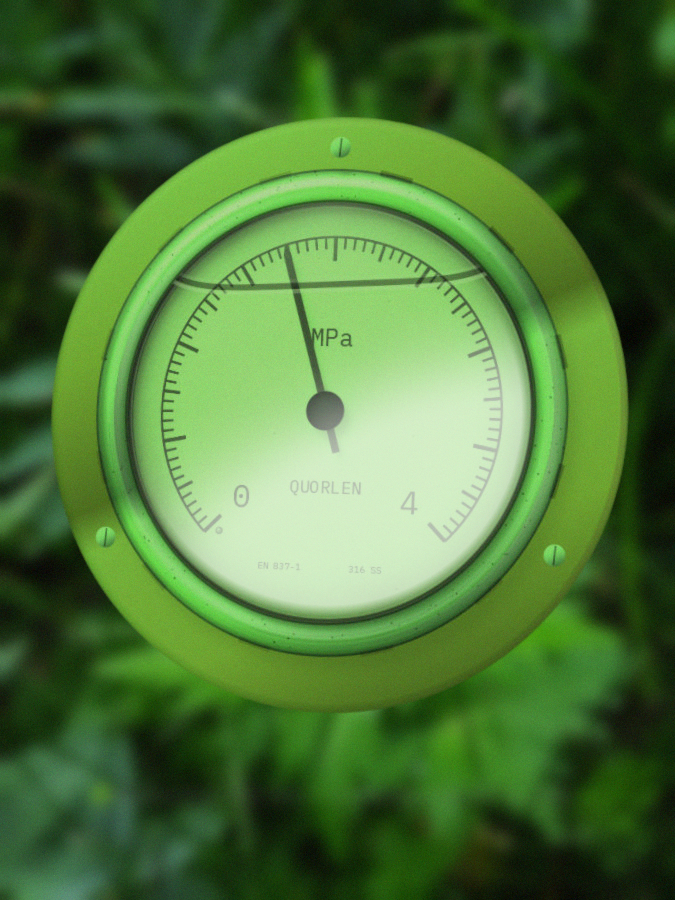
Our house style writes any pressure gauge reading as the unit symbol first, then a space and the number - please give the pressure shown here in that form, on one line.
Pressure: MPa 1.75
